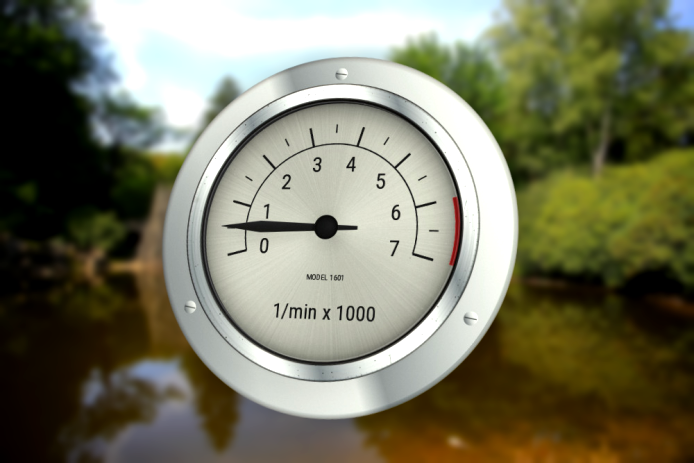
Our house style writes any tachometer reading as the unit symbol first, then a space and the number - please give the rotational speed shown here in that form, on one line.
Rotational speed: rpm 500
